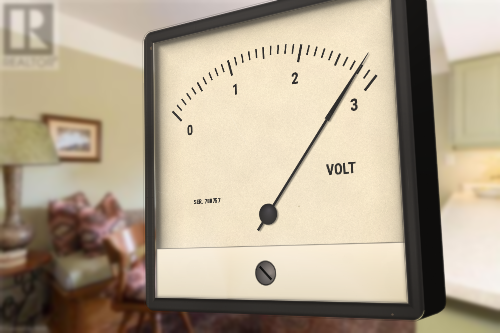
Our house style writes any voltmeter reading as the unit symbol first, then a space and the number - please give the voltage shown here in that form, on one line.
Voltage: V 2.8
